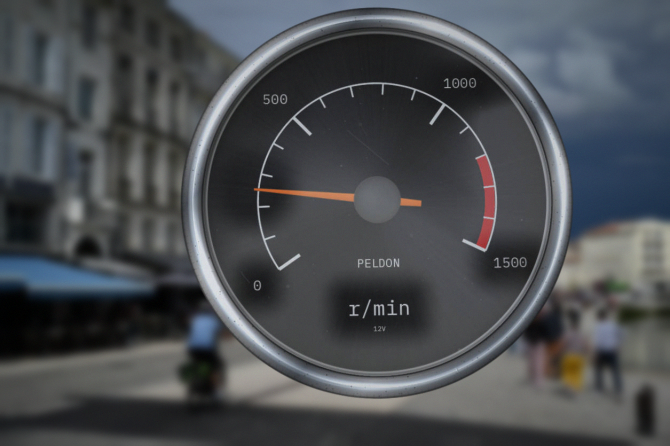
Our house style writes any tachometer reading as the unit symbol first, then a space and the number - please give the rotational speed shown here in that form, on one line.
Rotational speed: rpm 250
